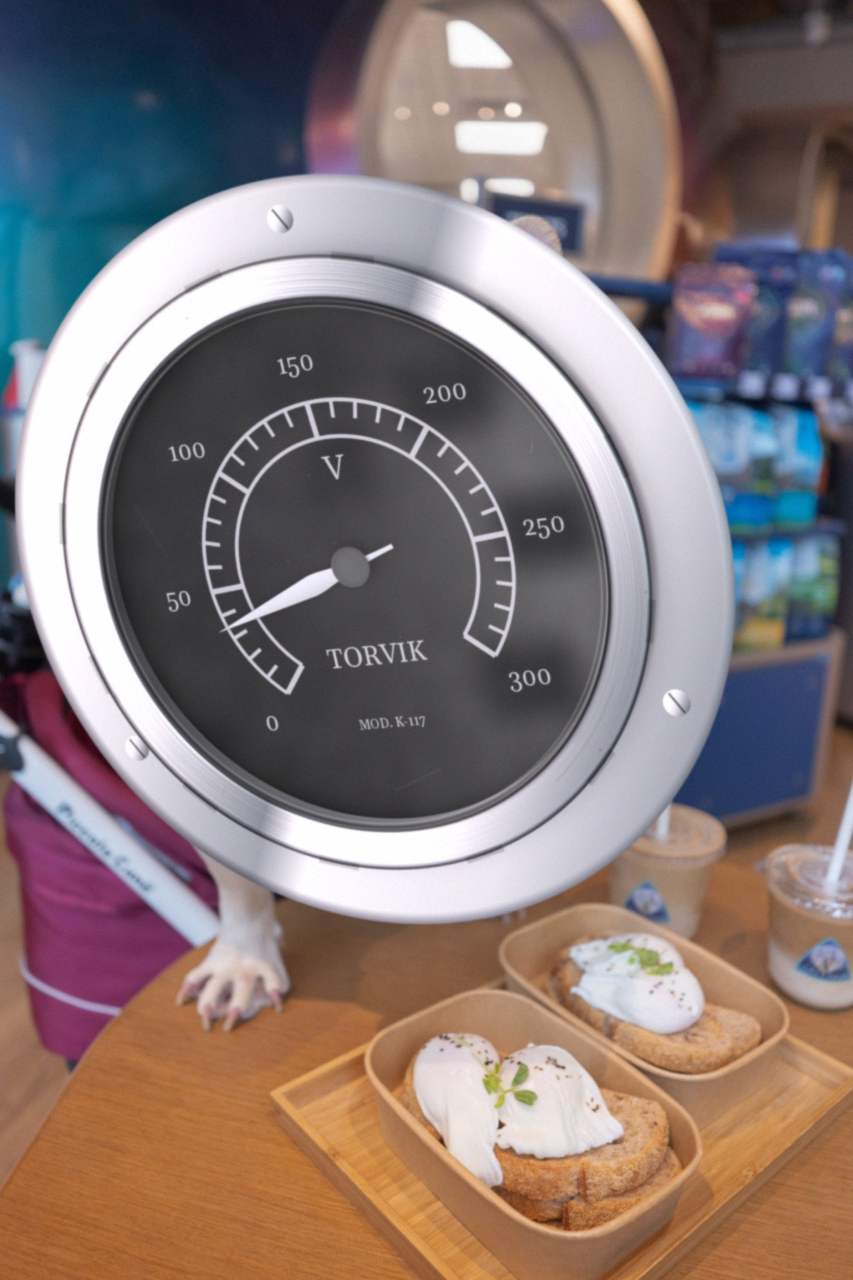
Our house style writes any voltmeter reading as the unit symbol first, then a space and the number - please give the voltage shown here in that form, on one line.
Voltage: V 35
